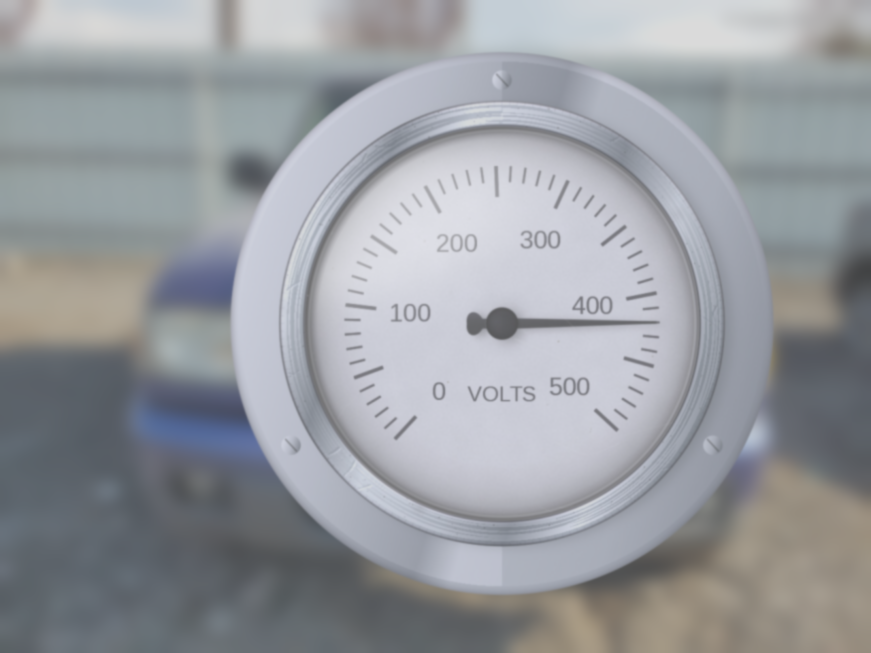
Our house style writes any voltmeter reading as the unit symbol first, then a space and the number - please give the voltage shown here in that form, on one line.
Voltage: V 420
